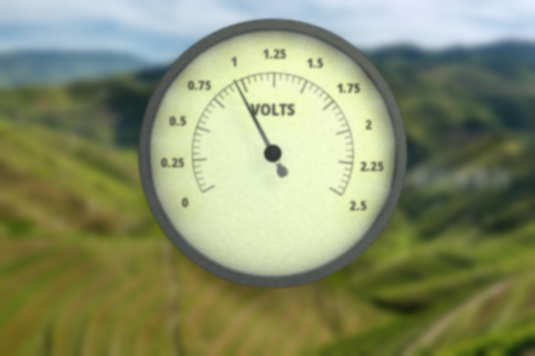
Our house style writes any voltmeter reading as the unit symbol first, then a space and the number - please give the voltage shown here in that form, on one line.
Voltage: V 0.95
